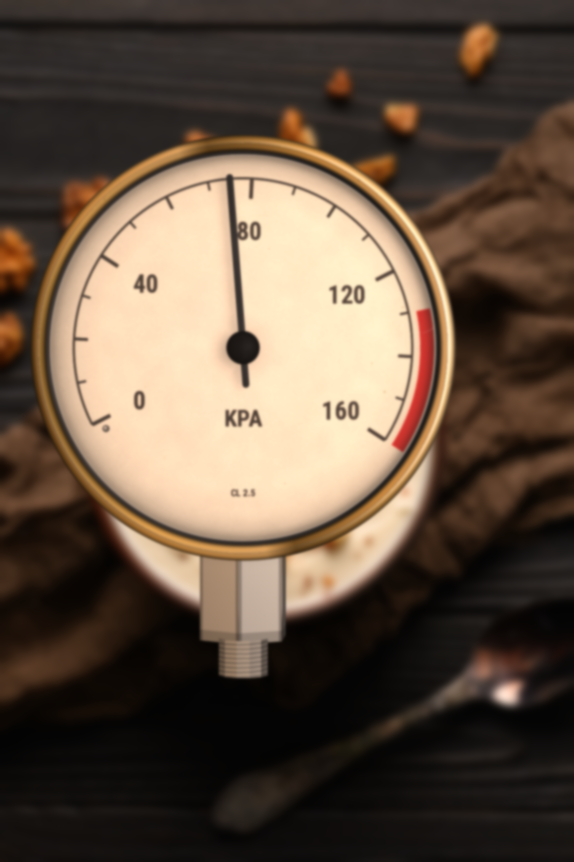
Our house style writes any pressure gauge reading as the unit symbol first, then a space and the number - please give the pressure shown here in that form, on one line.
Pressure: kPa 75
